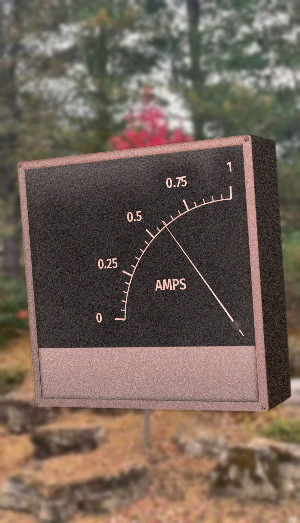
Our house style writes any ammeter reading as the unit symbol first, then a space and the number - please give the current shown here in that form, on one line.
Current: A 0.6
